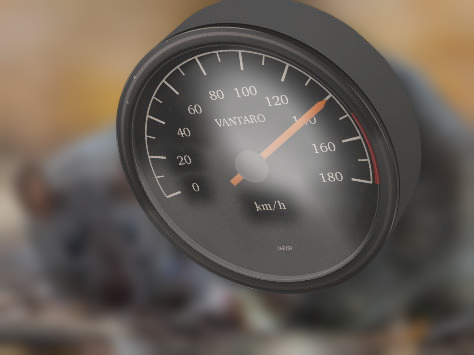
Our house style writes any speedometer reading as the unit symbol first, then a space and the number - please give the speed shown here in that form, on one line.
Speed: km/h 140
